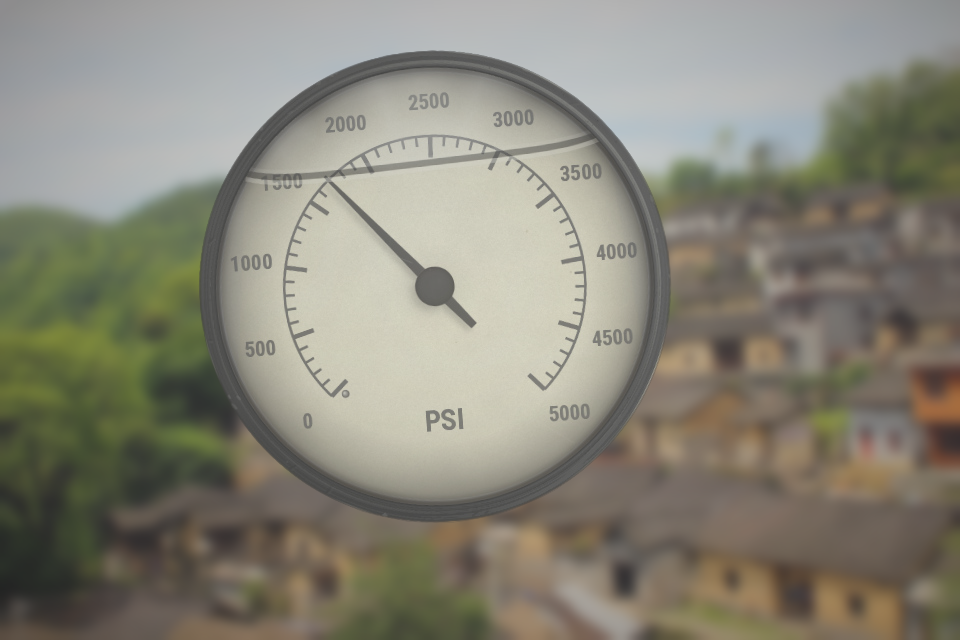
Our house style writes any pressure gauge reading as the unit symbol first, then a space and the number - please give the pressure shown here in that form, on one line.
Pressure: psi 1700
